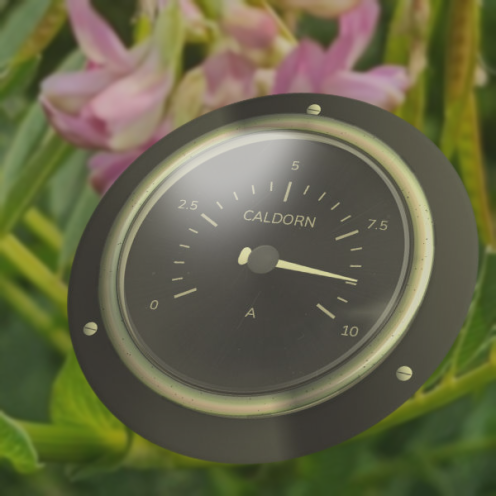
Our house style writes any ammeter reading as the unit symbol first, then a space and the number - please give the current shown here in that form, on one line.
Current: A 9
